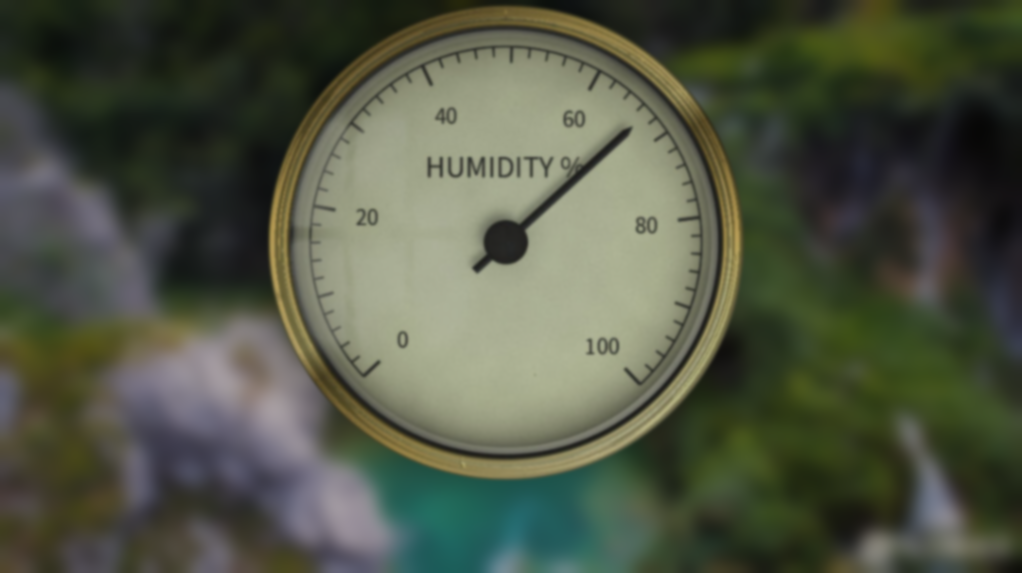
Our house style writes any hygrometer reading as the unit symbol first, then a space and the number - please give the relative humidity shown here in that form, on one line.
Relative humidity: % 67
